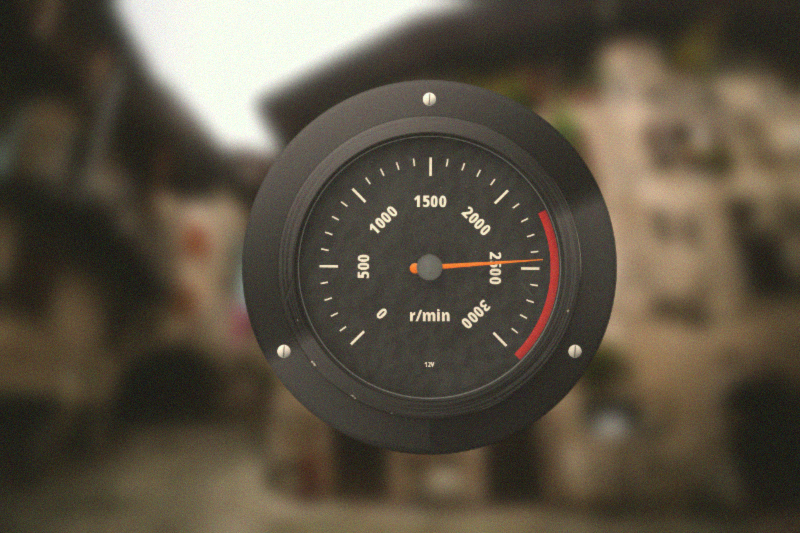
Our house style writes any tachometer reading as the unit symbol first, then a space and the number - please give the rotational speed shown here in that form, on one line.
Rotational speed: rpm 2450
